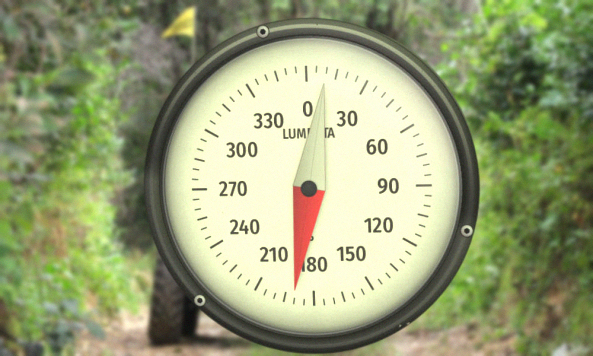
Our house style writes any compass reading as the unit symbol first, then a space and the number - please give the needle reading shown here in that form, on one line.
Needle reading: ° 190
